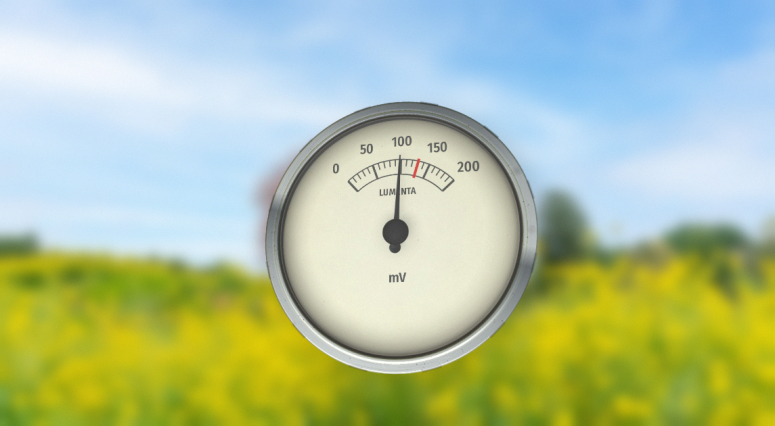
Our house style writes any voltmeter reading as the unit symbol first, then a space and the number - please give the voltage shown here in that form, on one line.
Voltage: mV 100
